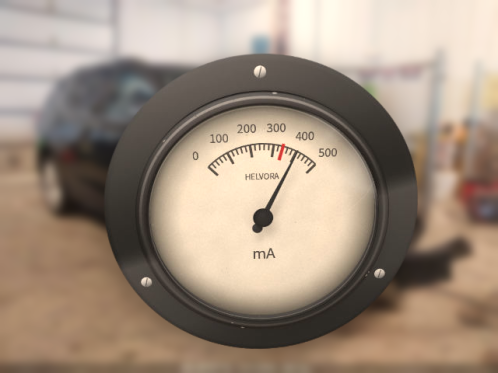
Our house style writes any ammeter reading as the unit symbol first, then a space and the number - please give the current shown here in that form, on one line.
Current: mA 400
